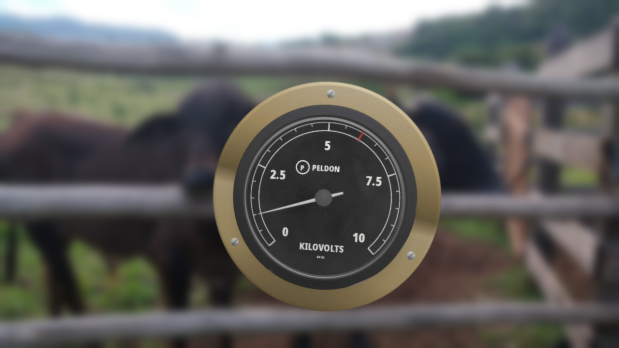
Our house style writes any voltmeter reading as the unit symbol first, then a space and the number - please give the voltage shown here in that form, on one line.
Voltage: kV 1
